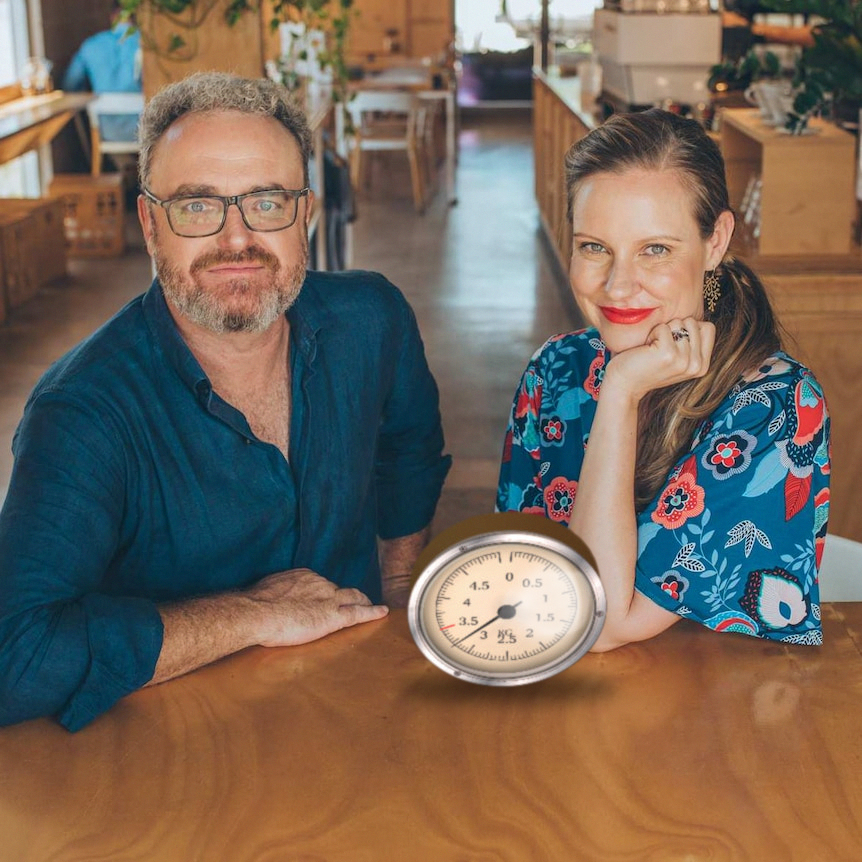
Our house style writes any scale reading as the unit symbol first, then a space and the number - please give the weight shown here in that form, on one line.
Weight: kg 3.25
